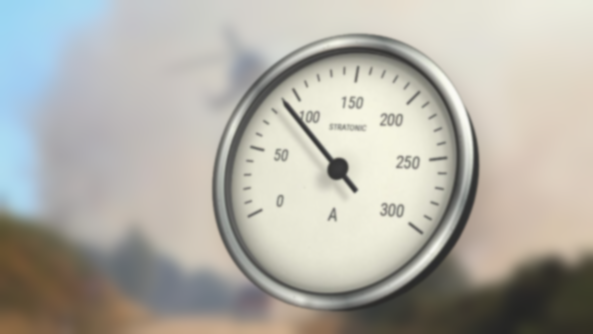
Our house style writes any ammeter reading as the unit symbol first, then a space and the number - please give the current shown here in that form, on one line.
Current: A 90
